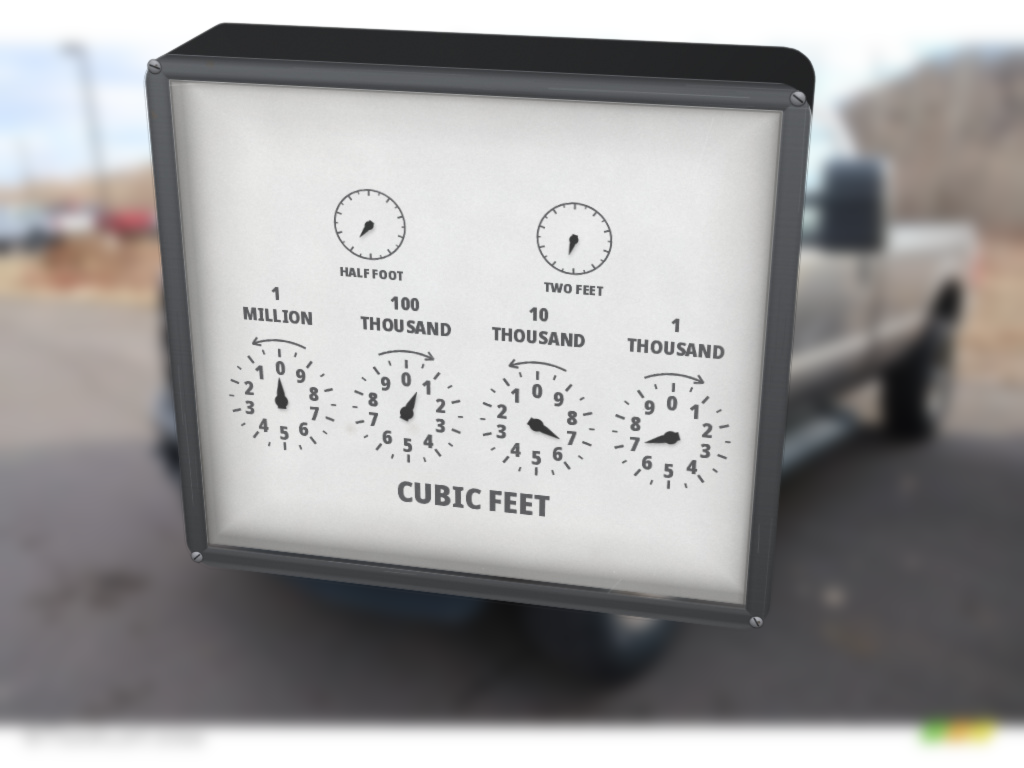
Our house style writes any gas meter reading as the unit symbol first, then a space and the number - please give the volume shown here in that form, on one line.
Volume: ft³ 6700
